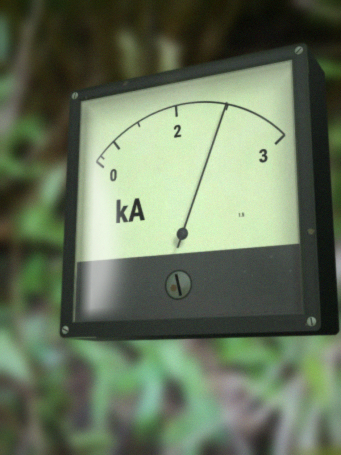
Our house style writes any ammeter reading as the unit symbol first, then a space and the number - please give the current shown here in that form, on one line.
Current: kA 2.5
